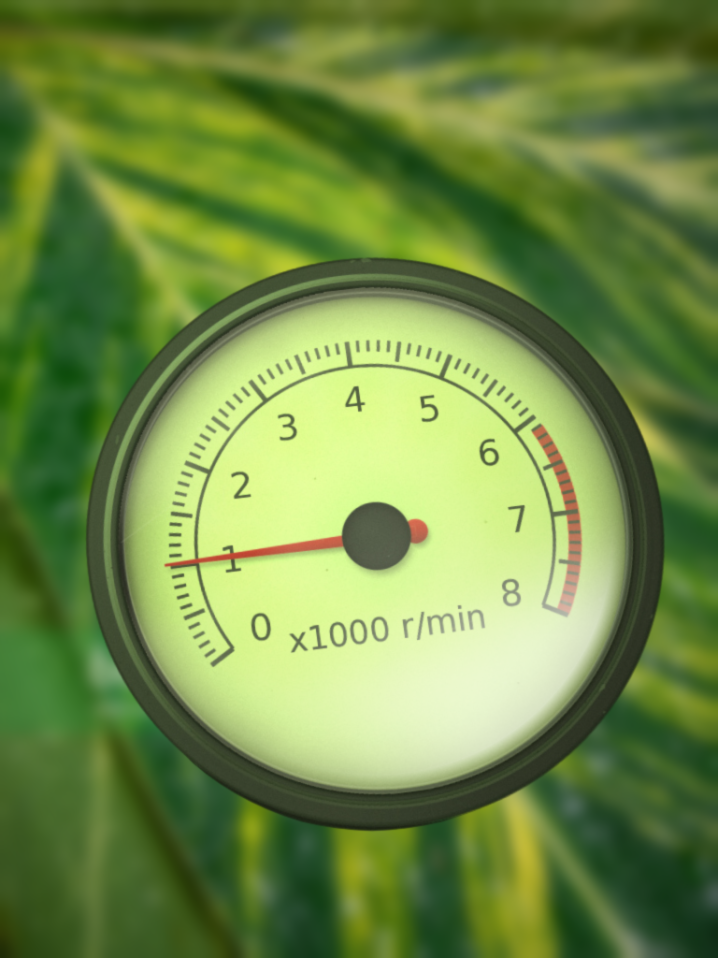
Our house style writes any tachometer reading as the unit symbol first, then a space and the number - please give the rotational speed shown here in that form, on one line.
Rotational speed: rpm 1000
